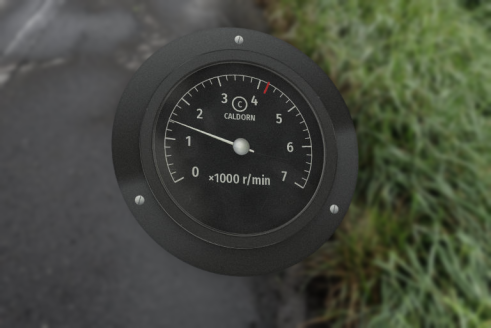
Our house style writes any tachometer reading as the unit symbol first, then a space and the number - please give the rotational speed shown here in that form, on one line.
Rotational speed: rpm 1400
